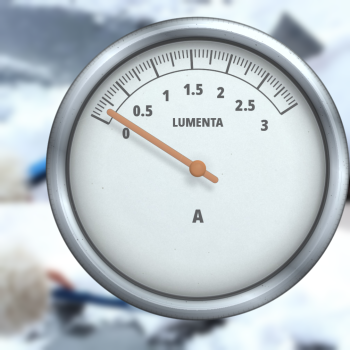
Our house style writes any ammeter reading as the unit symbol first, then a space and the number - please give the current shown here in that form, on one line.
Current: A 0.15
